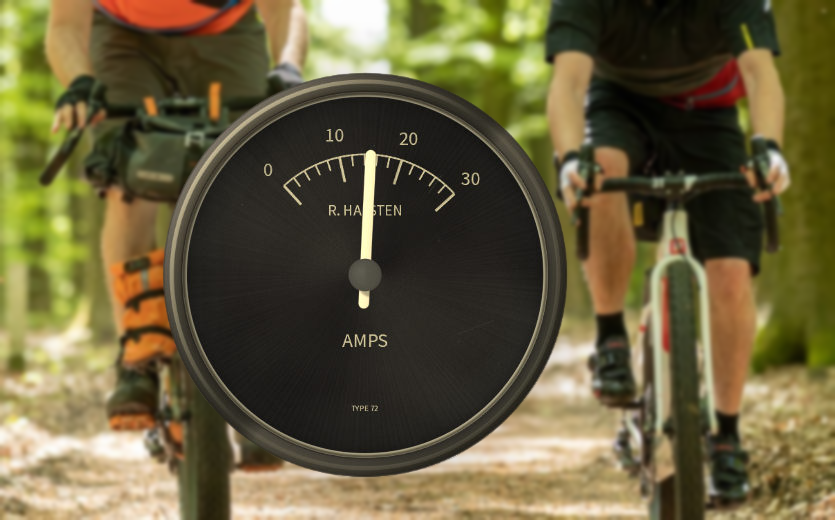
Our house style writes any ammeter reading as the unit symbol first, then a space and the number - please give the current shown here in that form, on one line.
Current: A 15
